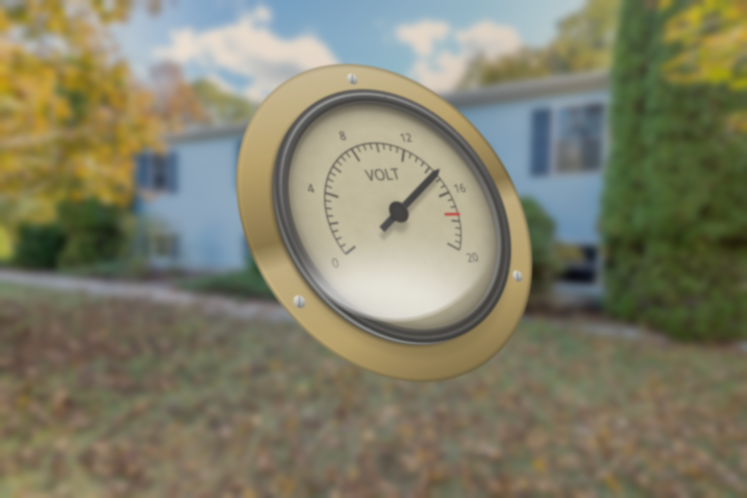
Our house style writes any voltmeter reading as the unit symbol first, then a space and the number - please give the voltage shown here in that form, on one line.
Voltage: V 14.5
